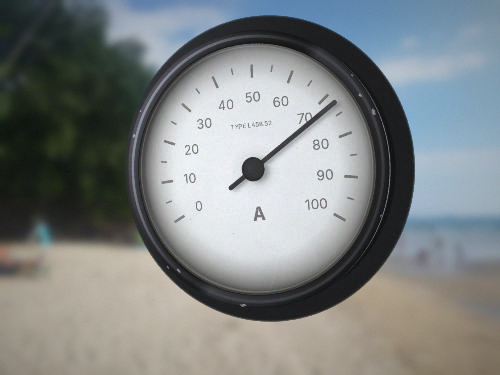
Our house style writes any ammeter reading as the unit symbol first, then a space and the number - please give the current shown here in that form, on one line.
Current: A 72.5
